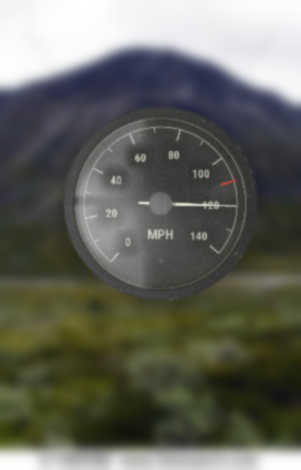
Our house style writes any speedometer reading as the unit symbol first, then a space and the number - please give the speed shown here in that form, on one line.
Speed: mph 120
